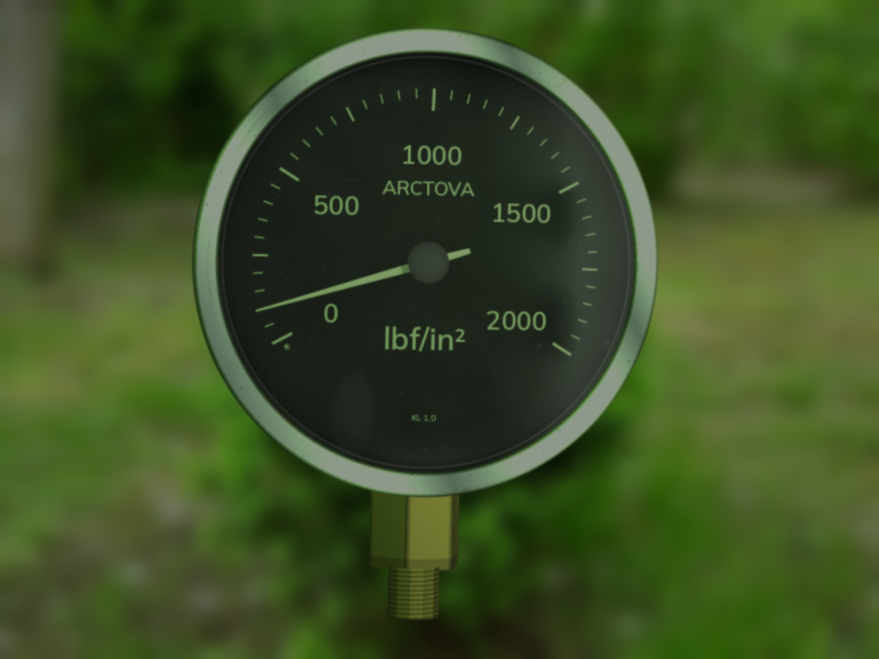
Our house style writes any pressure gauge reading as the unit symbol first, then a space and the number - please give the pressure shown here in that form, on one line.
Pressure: psi 100
